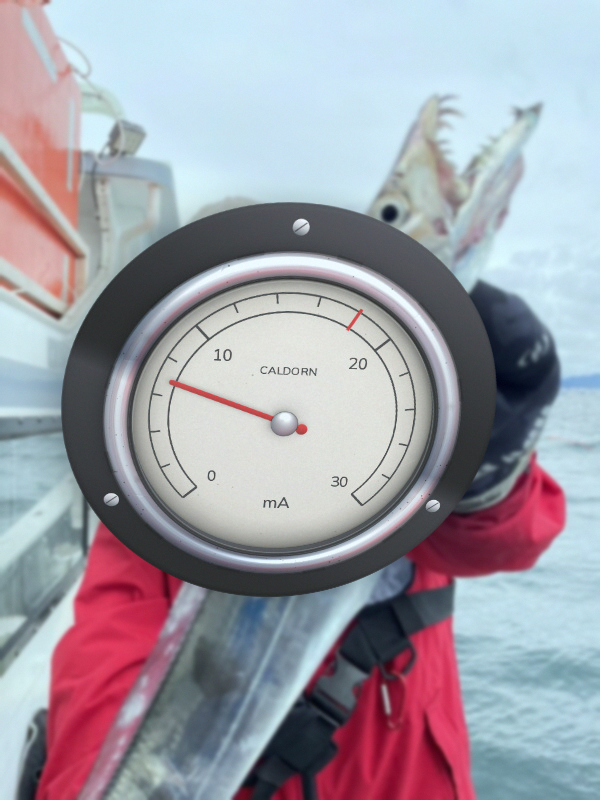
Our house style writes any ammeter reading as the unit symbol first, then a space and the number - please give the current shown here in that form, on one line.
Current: mA 7
